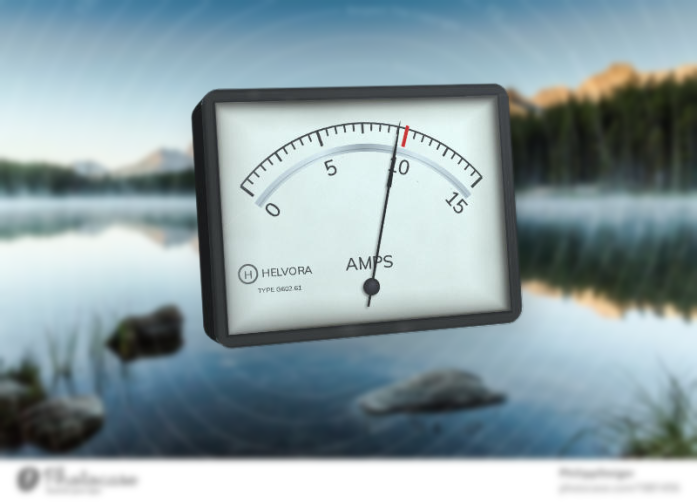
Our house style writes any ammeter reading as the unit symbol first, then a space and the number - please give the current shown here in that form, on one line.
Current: A 9.5
